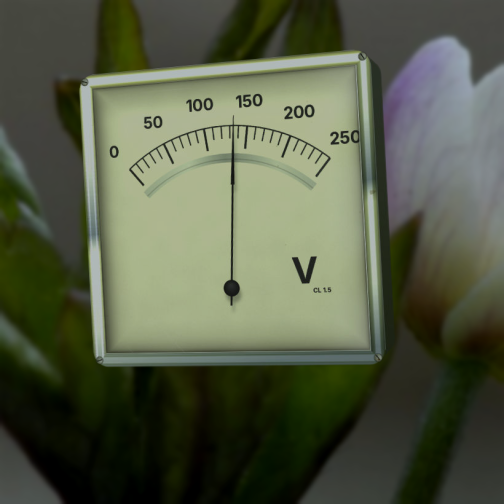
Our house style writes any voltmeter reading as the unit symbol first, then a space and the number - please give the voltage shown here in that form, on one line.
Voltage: V 135
